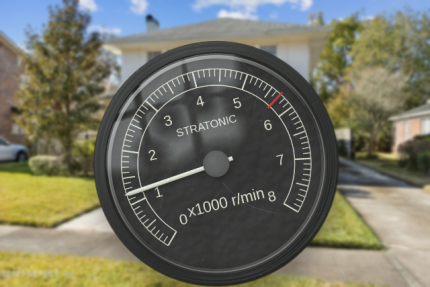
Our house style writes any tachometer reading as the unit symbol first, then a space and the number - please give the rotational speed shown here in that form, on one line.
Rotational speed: rpm 1200
